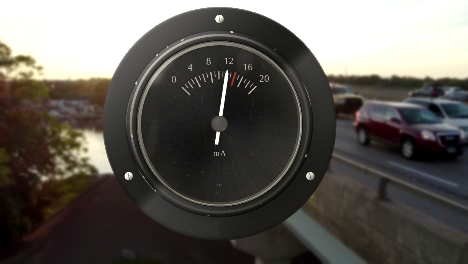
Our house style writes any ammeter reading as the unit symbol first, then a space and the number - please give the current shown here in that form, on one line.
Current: mA 12
